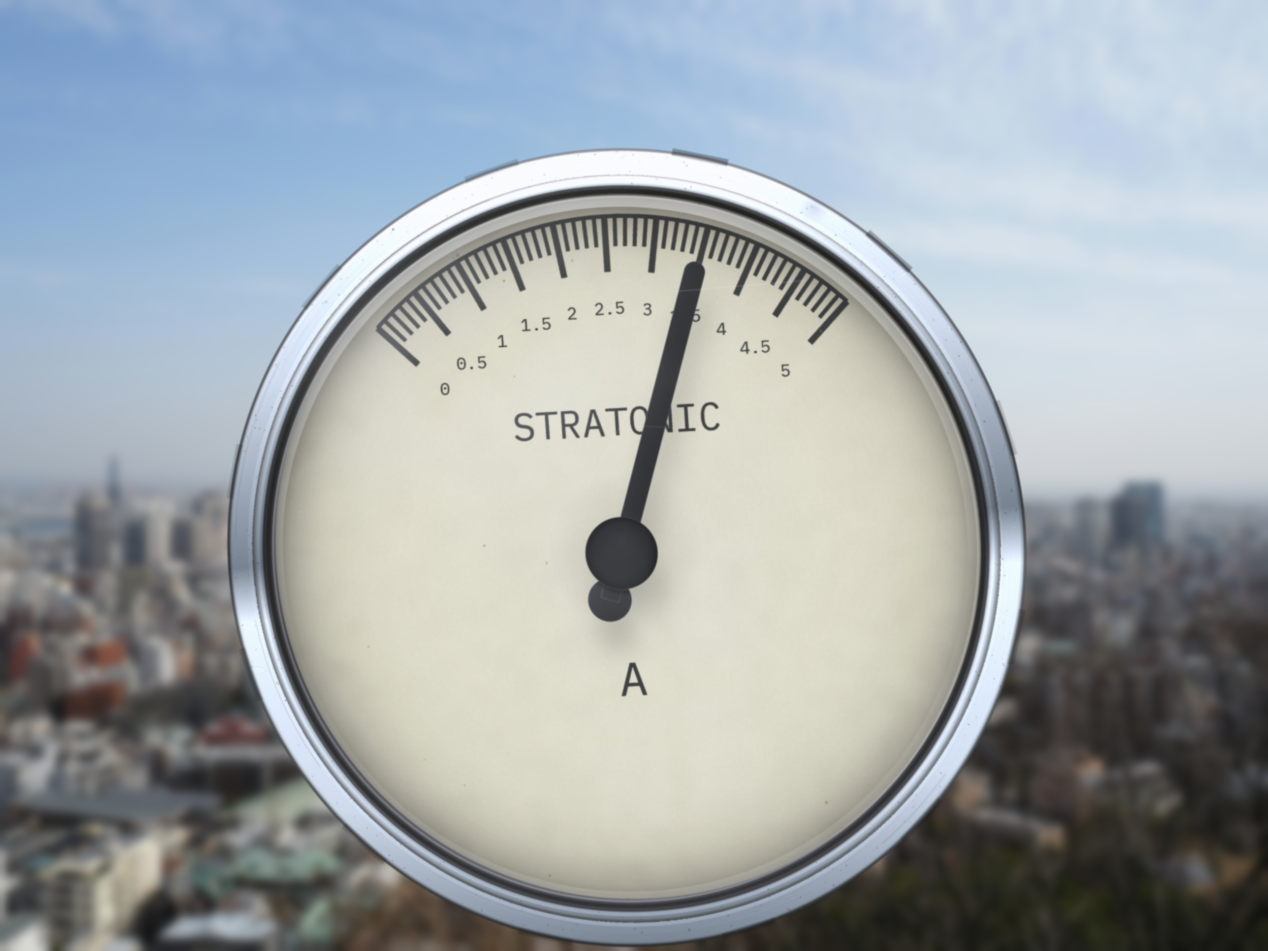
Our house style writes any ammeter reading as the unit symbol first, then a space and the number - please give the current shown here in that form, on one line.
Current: A 3.5
